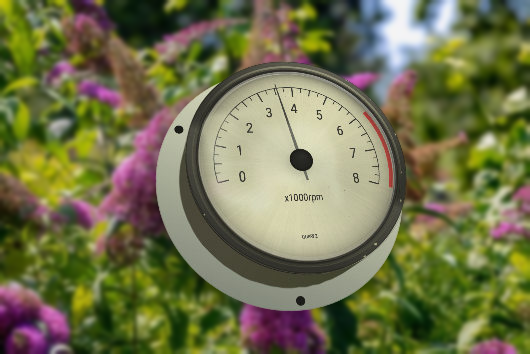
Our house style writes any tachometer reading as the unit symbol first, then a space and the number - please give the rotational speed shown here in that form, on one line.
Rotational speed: rpm 3500
